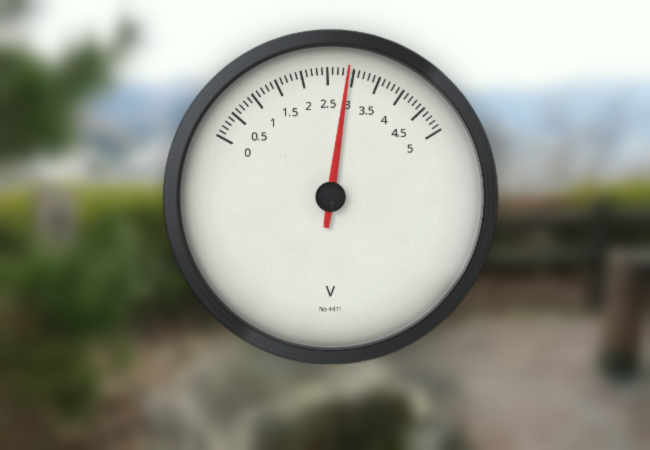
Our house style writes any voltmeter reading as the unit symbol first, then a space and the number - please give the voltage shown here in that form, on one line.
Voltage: V 2.9
